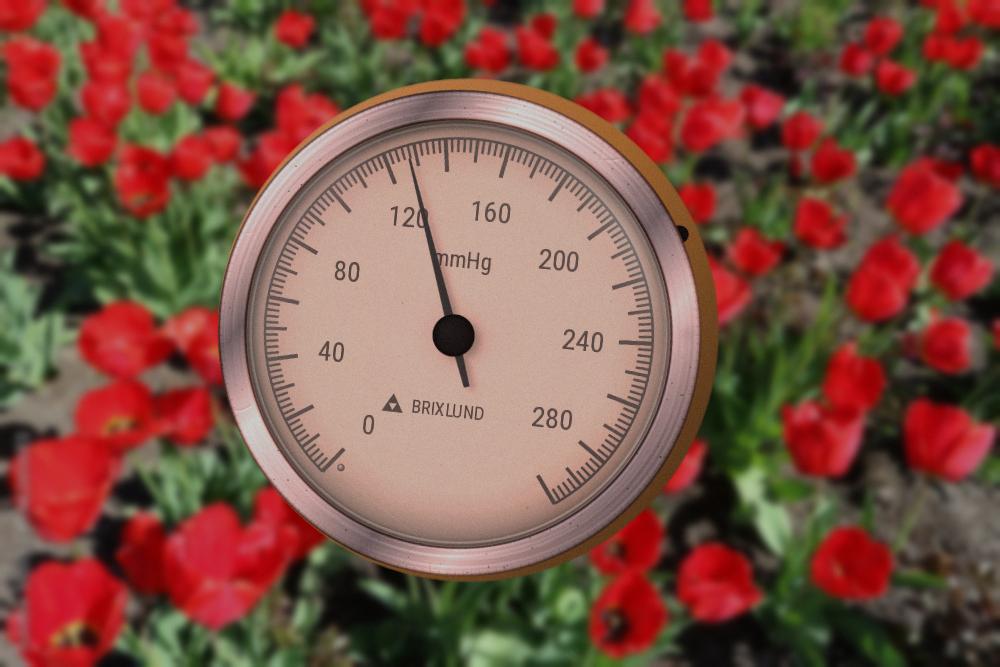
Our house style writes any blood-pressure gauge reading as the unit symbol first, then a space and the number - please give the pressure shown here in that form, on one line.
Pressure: mmHg 128
